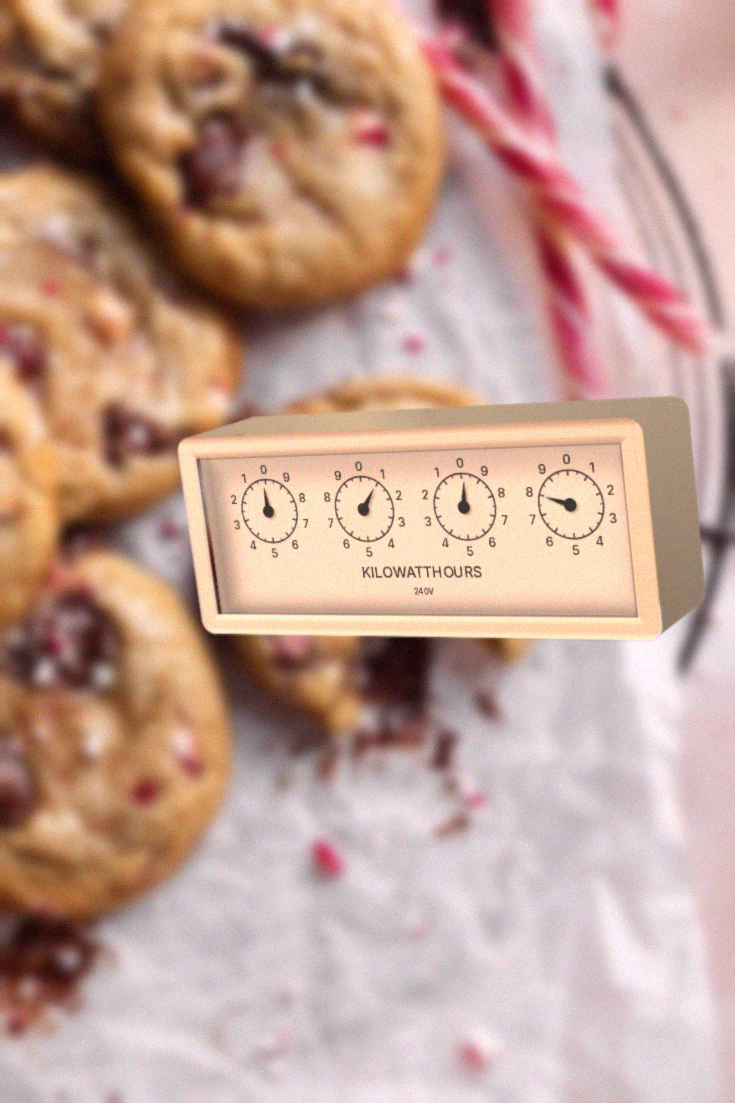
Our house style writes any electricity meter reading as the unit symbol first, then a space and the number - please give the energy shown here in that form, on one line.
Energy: kWh 98
